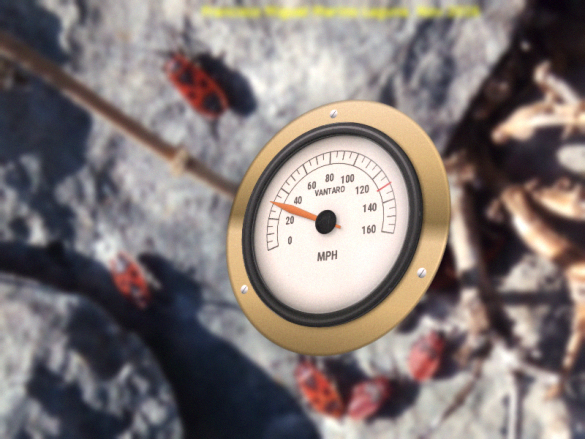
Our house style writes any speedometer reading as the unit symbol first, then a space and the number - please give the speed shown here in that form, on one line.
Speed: mph 30
